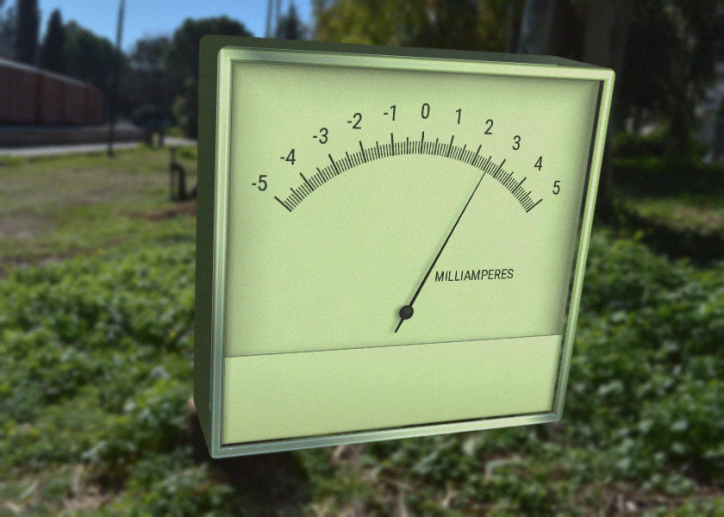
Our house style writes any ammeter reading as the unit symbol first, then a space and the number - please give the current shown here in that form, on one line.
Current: mA 2.5
